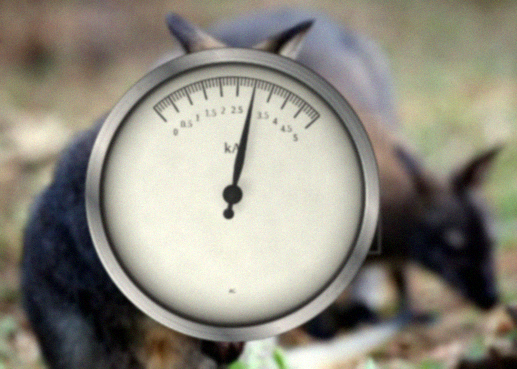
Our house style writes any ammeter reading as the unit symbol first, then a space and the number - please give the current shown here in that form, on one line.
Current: kA 3
